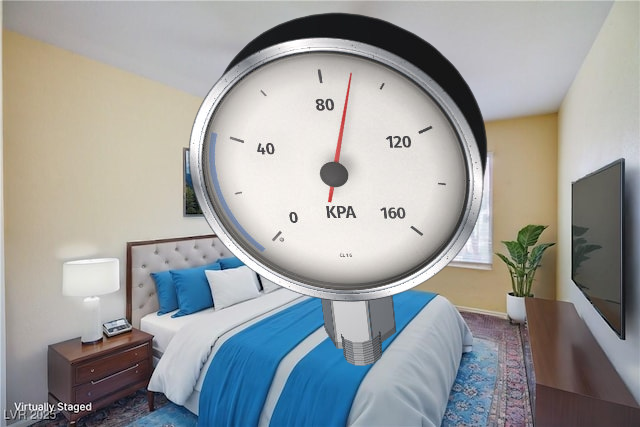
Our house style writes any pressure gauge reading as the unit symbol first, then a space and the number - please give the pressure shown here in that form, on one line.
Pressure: kPa 90
